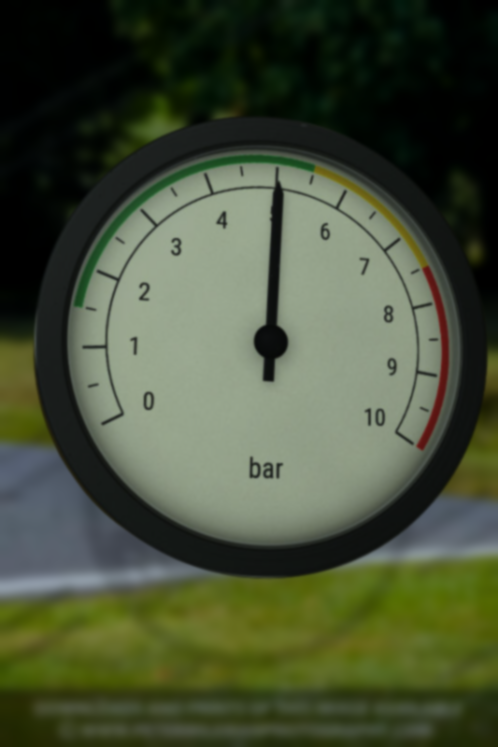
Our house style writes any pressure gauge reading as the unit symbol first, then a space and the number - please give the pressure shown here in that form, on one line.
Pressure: bar 5
